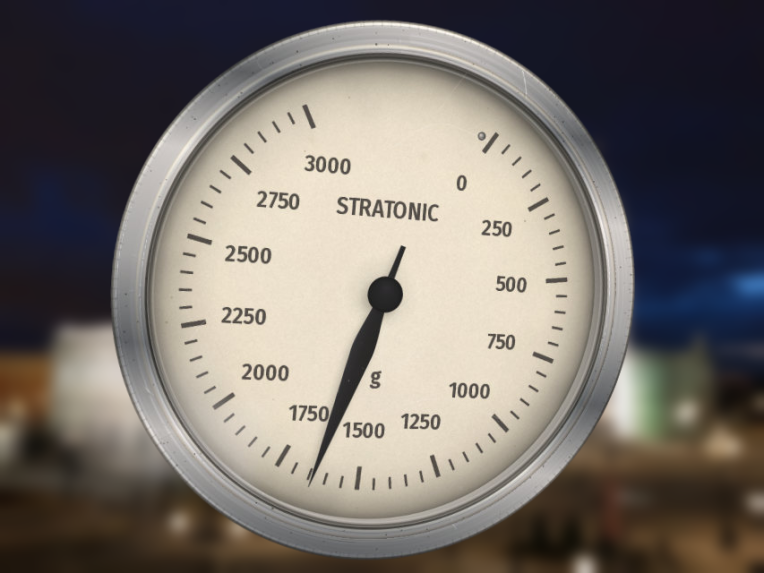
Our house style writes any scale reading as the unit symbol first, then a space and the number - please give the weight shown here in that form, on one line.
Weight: g 1650
